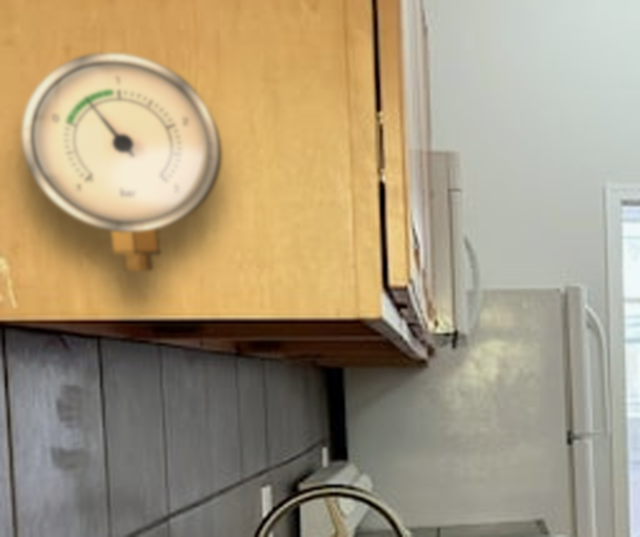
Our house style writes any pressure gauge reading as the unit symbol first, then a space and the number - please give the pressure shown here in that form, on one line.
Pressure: bar 0.5
